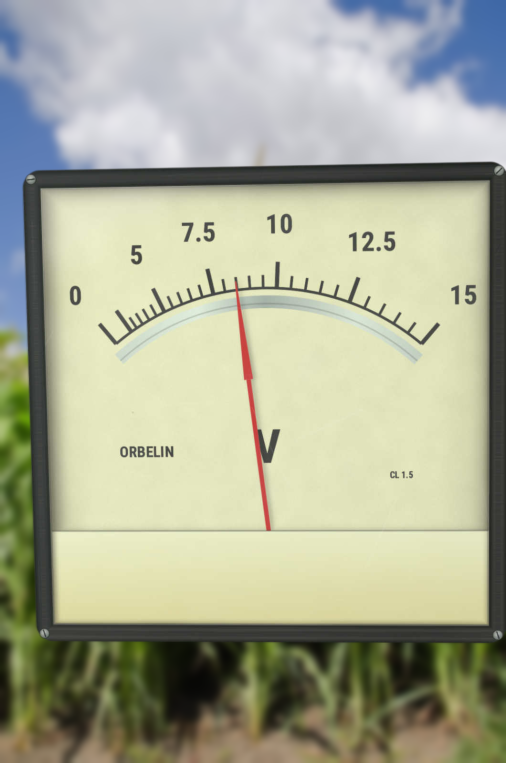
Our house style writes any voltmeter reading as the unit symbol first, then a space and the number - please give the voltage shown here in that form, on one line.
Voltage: V 8.5
